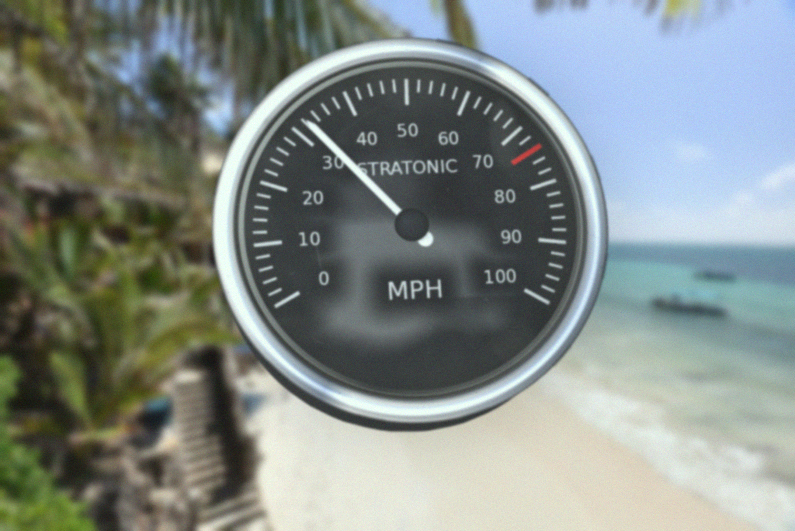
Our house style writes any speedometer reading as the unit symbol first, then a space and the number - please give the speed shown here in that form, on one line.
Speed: mph 32
